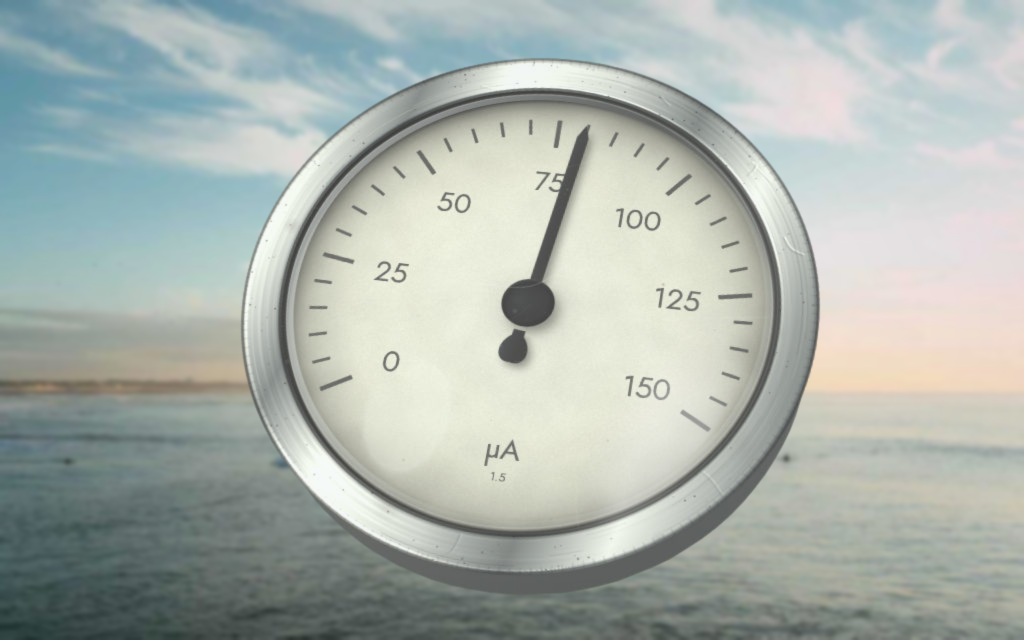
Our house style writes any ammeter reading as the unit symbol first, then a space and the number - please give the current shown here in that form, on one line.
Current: µA 80
